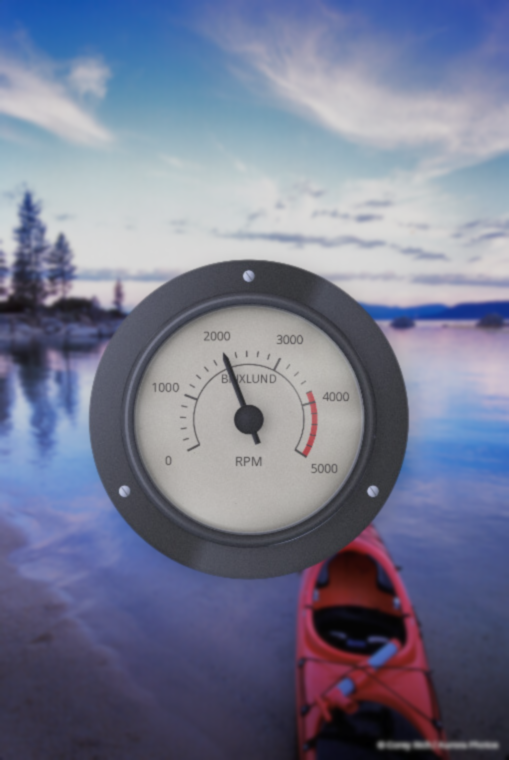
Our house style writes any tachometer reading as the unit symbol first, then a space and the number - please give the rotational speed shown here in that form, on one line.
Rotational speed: rpm 2000
